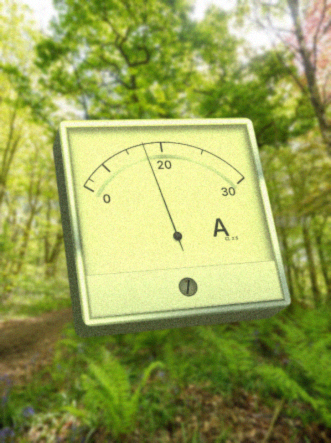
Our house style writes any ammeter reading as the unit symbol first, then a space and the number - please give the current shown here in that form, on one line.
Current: A 17.5
